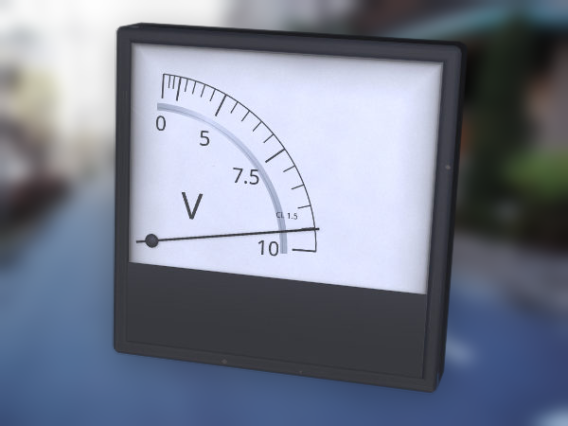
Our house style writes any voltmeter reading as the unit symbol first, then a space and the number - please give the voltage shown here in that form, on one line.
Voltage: V 9.5
